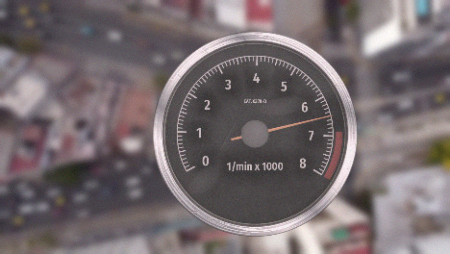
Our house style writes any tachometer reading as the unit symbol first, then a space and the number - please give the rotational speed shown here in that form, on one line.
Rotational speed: rpm 6500
